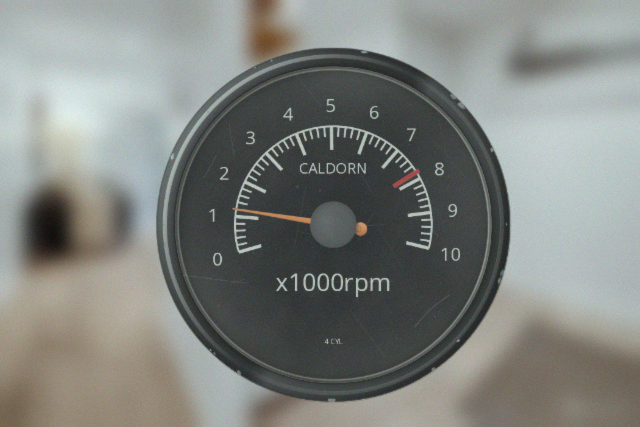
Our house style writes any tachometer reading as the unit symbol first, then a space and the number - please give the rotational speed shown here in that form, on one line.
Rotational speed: rpm 1200
